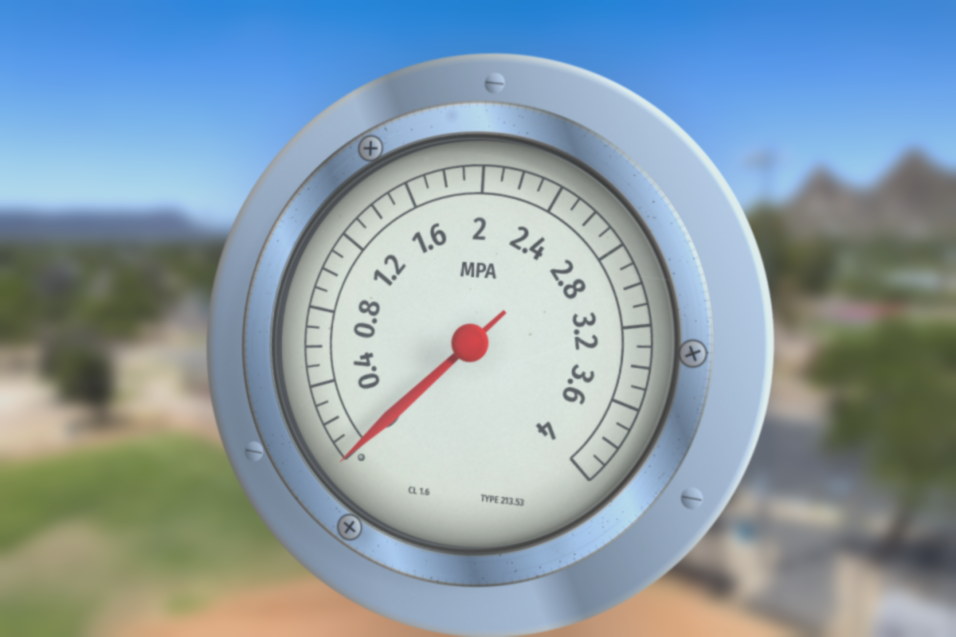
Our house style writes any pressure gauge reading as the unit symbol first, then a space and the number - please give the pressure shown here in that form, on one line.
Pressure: MPa 0
